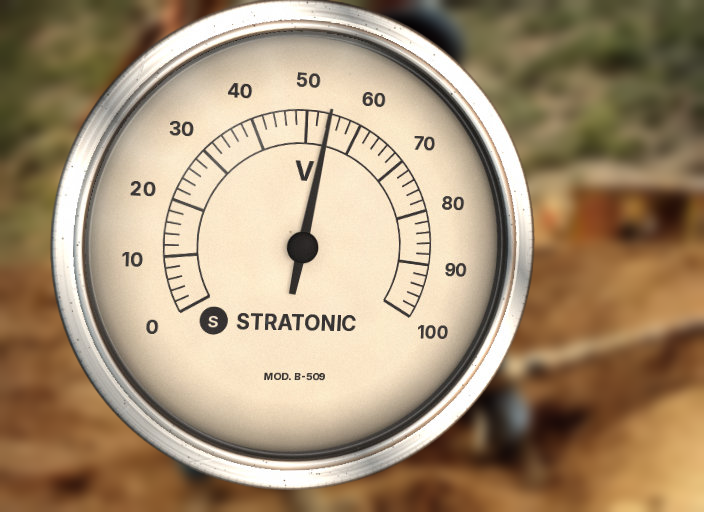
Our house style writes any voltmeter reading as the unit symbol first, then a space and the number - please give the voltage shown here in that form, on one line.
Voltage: V 54
